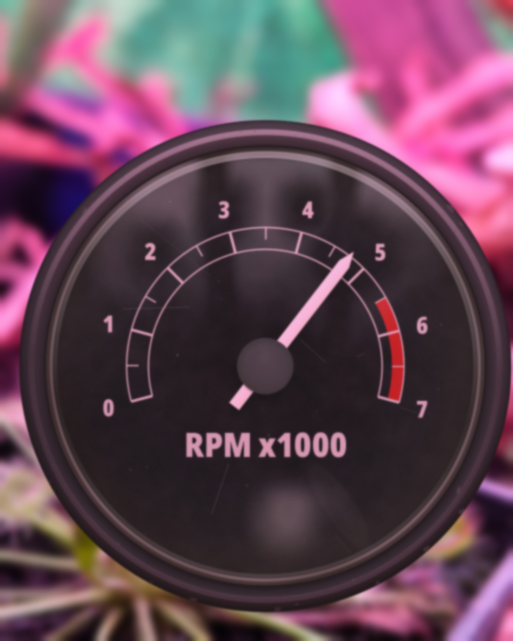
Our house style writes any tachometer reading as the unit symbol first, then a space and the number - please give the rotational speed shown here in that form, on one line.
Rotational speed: rpm 4750
